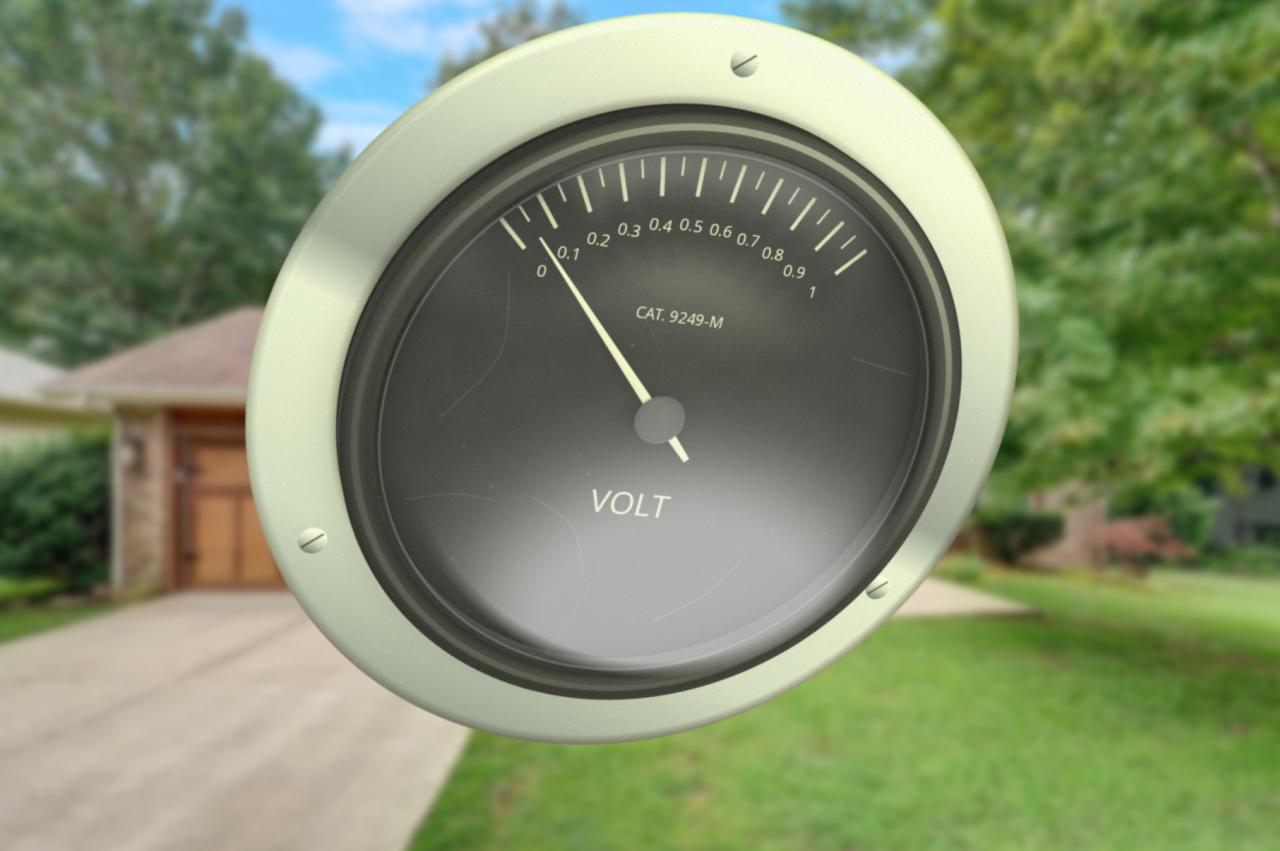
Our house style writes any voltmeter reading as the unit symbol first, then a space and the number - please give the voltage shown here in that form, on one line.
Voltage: V 0.05
